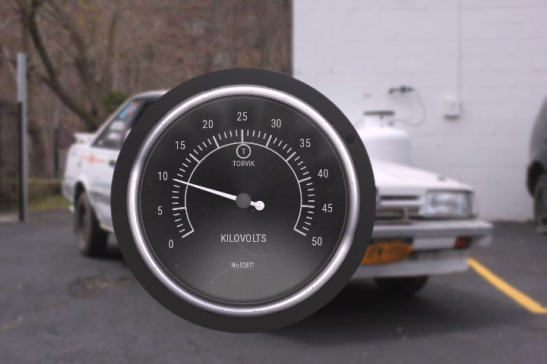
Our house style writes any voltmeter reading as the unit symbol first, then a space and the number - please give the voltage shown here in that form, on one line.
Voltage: kV 10
